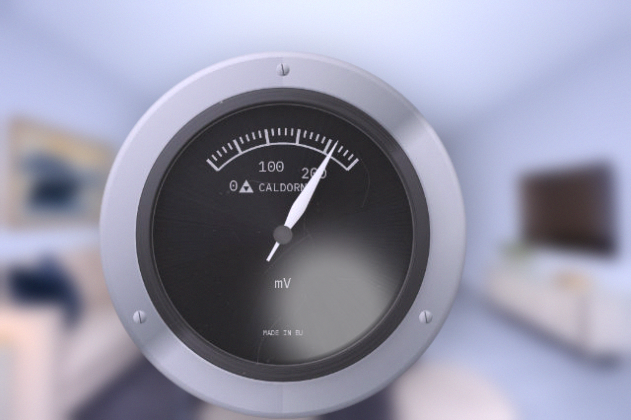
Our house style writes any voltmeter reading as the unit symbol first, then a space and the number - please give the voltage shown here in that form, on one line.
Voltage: mV 210
